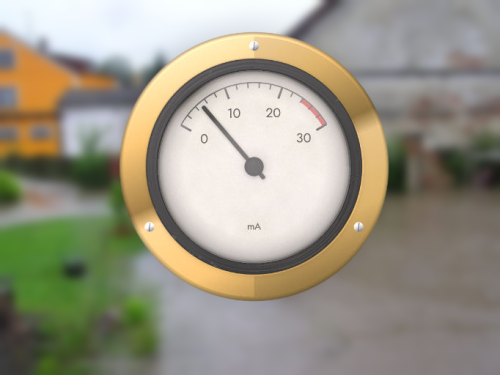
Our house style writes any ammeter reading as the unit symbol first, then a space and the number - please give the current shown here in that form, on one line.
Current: mA 5
